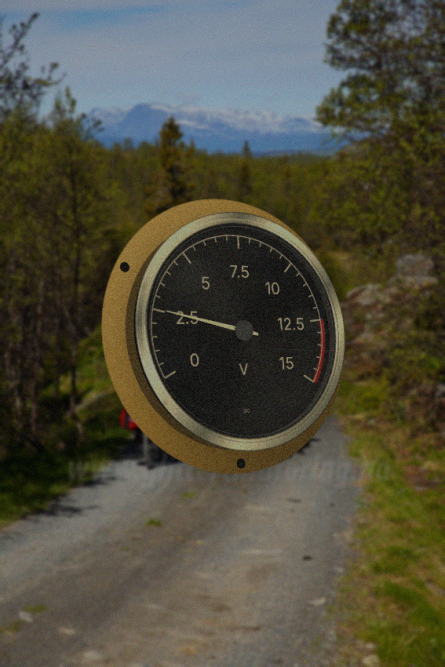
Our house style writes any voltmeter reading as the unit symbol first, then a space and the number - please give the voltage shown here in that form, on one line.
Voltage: V 2.5
